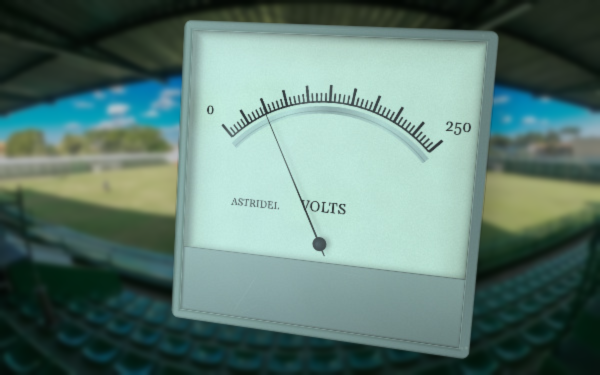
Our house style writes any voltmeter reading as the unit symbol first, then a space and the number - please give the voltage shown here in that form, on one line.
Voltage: V 50
